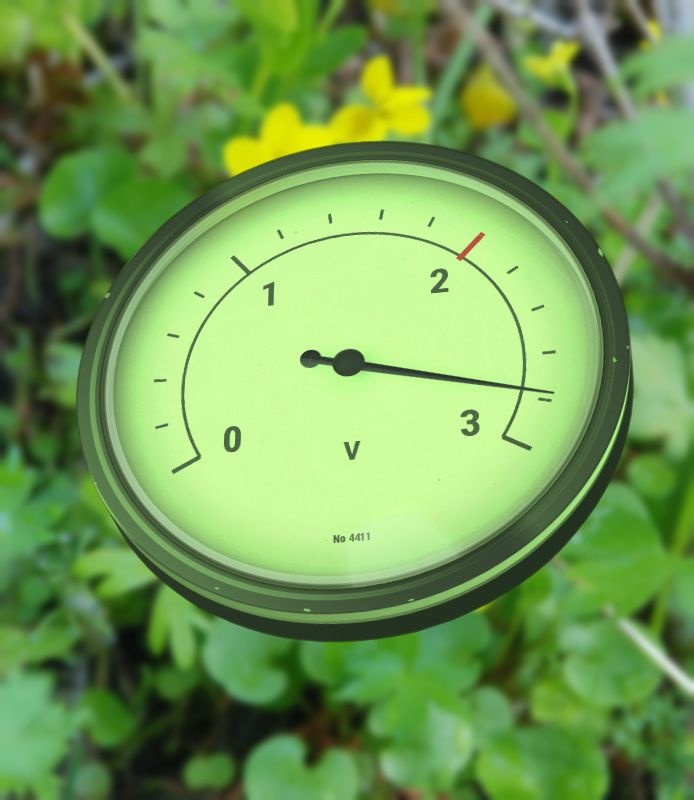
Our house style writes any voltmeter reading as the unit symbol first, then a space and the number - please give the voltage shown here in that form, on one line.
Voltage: V 2.8
